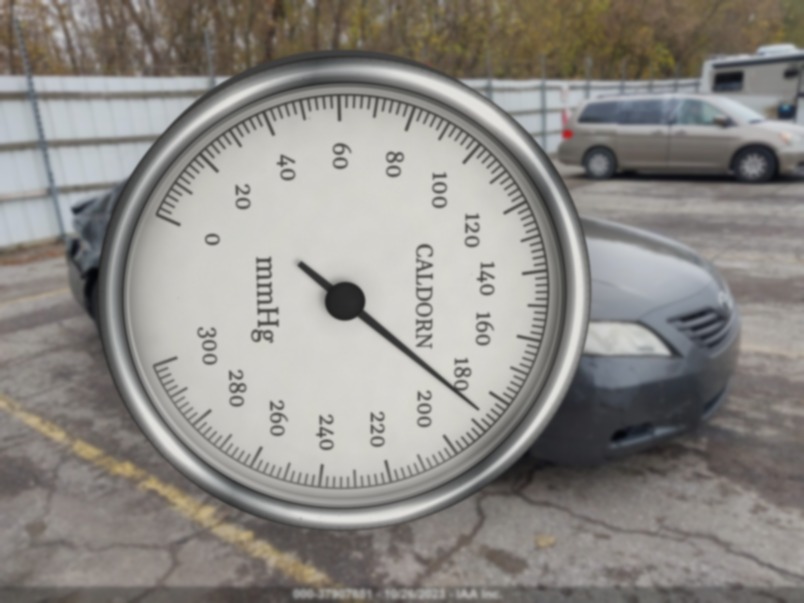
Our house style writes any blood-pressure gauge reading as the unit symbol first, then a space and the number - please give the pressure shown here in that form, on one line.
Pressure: mmHg 186
